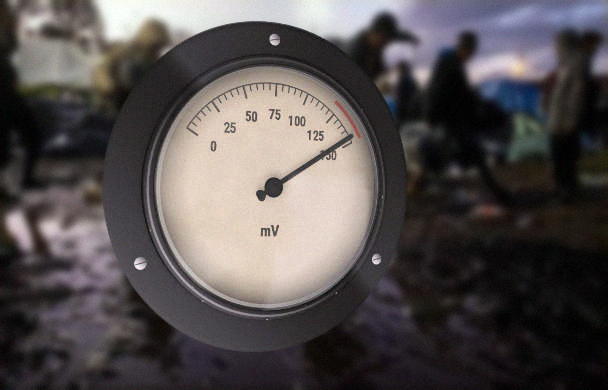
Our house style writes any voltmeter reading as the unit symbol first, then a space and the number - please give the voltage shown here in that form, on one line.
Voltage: mV 145
